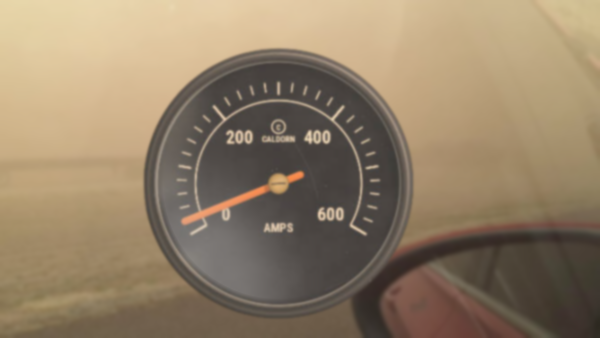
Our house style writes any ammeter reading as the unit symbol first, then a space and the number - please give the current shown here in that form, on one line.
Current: A 20
